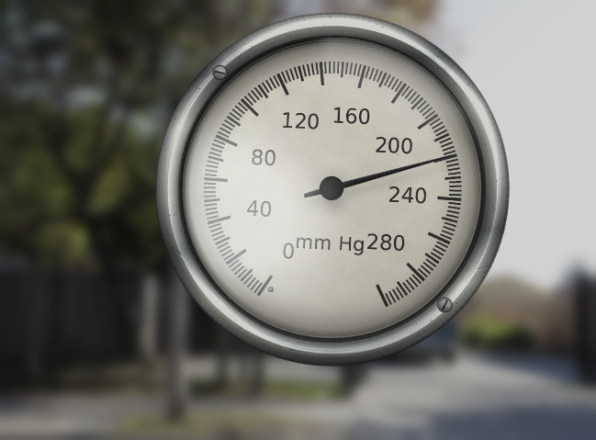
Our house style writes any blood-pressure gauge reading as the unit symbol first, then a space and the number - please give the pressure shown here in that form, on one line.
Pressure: mmHg 220
